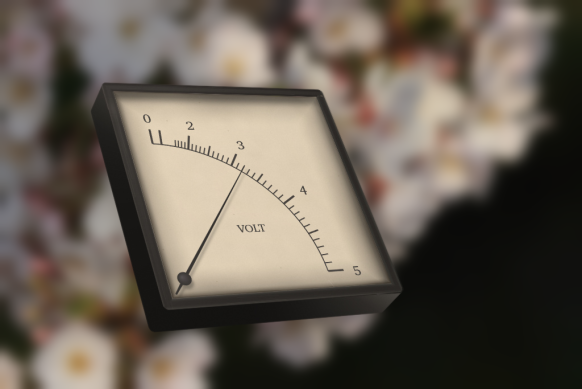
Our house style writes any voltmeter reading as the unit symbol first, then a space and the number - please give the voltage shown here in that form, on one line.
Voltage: V 3.2
